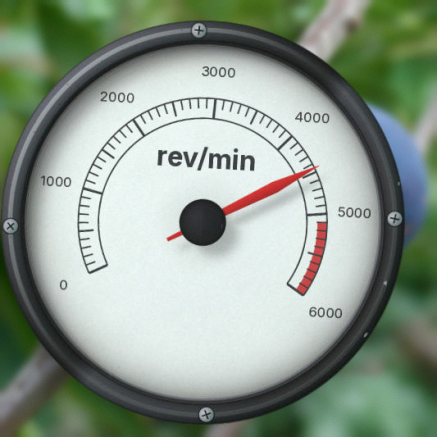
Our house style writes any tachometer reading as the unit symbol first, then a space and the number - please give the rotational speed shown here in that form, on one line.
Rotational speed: rpm 4450
